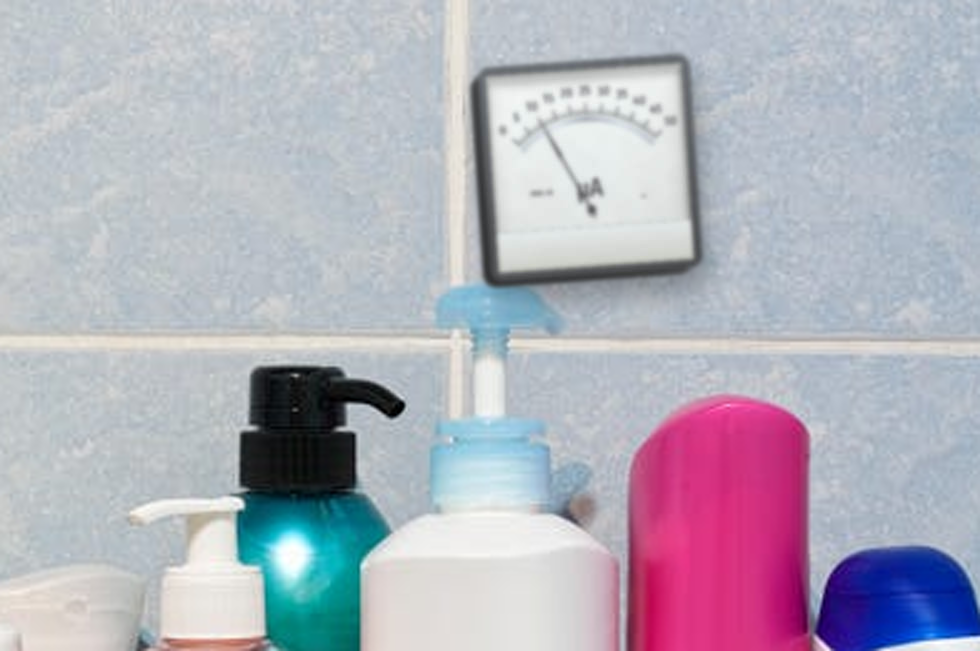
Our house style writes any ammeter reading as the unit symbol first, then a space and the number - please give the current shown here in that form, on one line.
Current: µA 10
